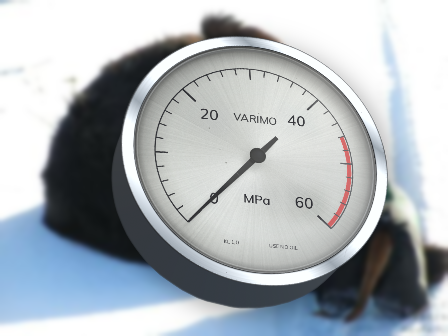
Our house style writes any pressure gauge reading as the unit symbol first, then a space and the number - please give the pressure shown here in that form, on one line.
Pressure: MPa 0
